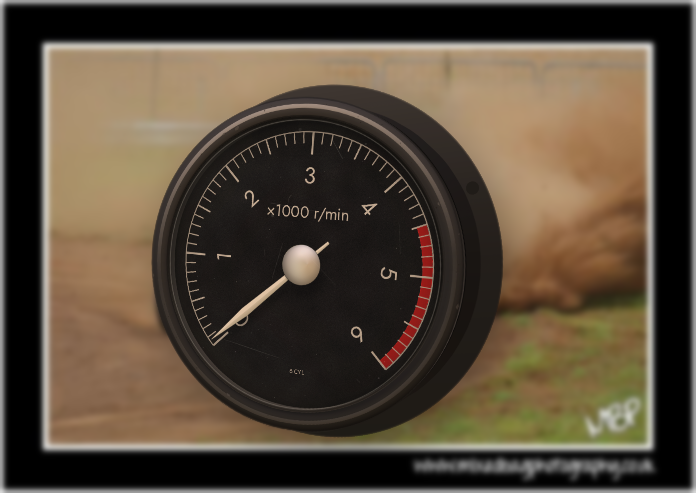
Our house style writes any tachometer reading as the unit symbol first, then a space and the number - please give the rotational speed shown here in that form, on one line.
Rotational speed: rpm 50
